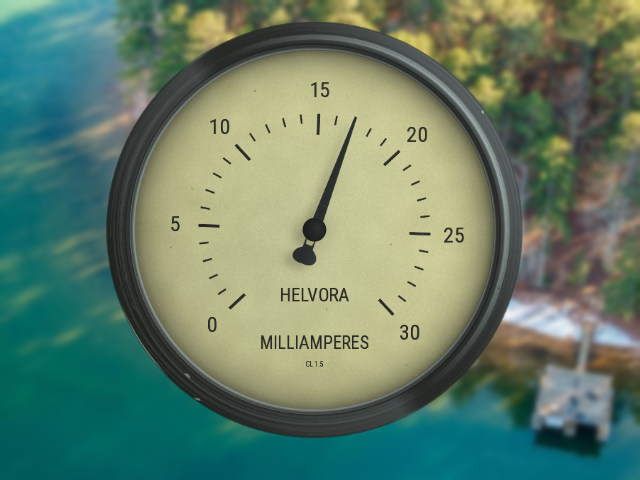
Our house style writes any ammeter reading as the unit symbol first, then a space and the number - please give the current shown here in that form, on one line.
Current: mA 17
